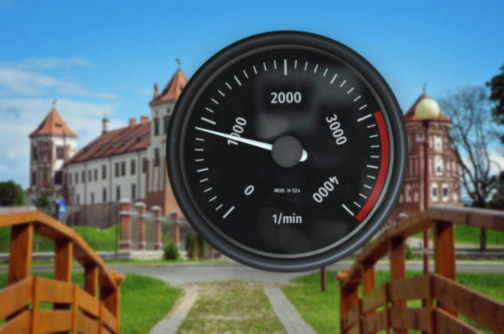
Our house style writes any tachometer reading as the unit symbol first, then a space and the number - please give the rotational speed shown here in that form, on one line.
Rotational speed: rpm 900
